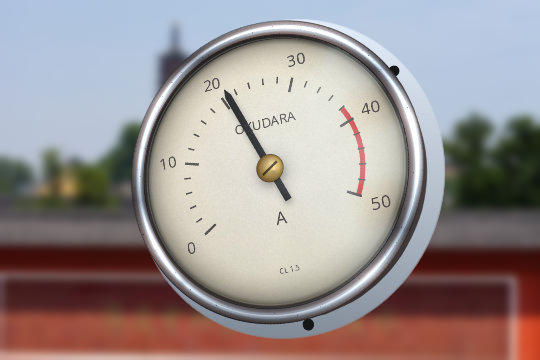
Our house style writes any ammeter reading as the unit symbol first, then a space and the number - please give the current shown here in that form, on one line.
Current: A 21
